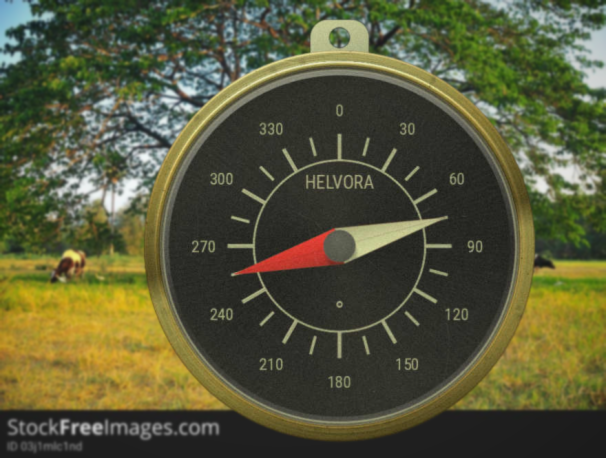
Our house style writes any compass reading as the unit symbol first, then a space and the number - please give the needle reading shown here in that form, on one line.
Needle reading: ° 255
